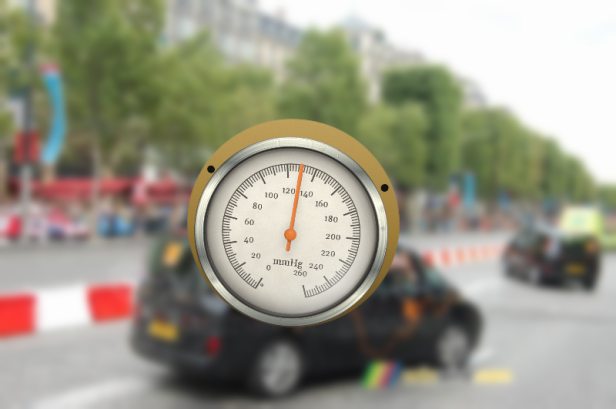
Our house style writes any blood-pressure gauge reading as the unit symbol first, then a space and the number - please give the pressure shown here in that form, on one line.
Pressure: mmHg 130
